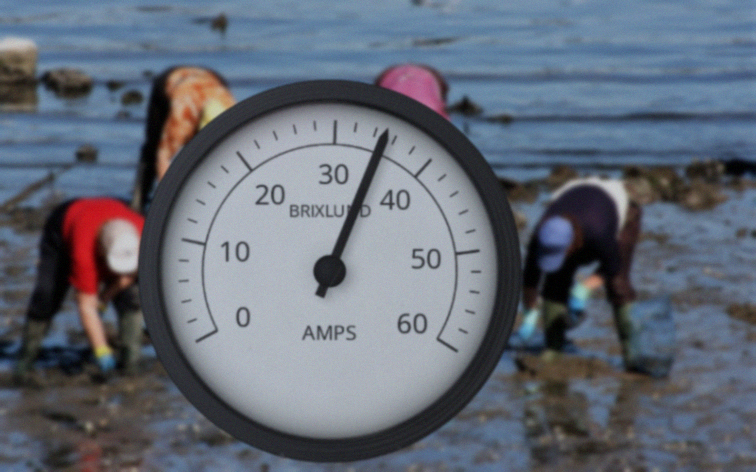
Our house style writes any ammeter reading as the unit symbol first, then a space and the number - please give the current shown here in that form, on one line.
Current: A 35
